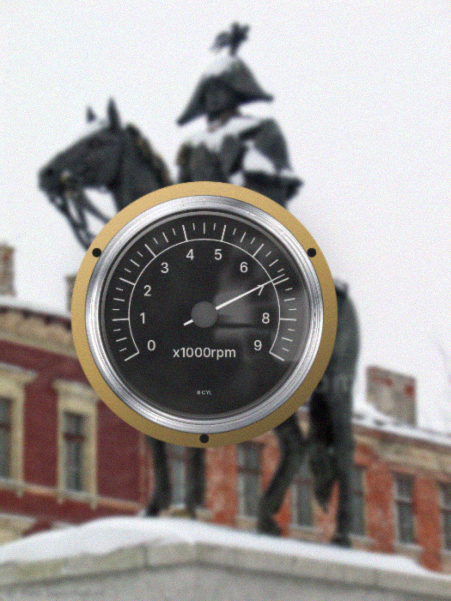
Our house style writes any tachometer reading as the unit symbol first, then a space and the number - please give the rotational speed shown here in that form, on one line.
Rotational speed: rpm 6875
